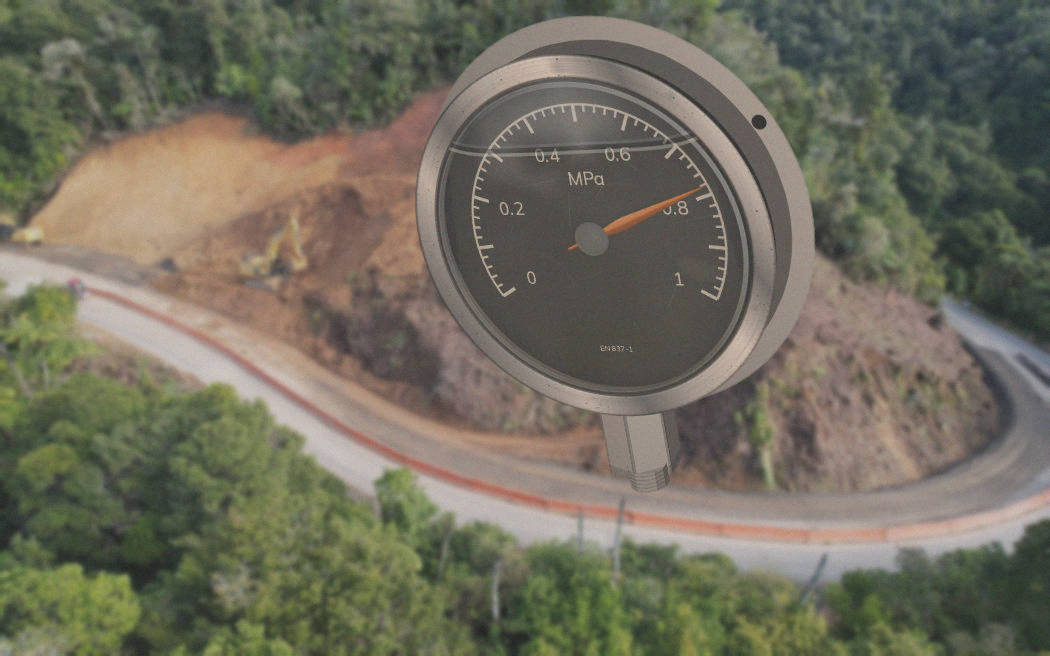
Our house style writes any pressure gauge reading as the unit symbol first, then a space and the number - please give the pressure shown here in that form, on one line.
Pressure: MPa 0.78
